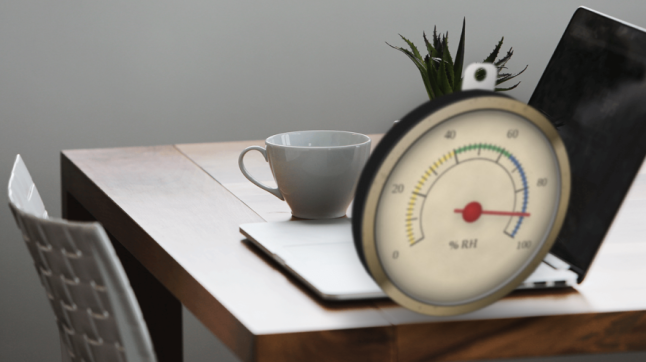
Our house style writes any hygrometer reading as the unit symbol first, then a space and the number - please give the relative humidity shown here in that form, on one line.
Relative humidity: % 90
